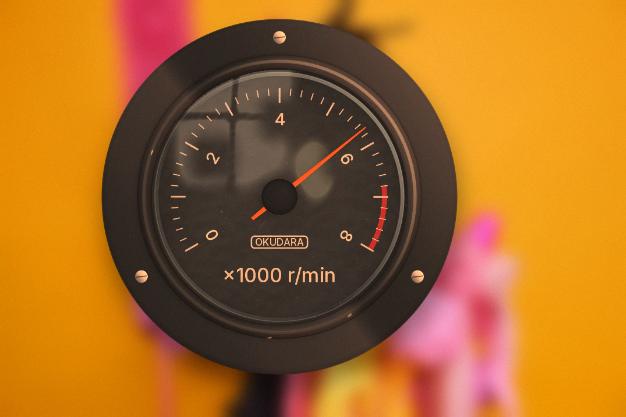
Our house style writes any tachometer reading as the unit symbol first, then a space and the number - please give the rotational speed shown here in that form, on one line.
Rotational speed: rpm 5700
